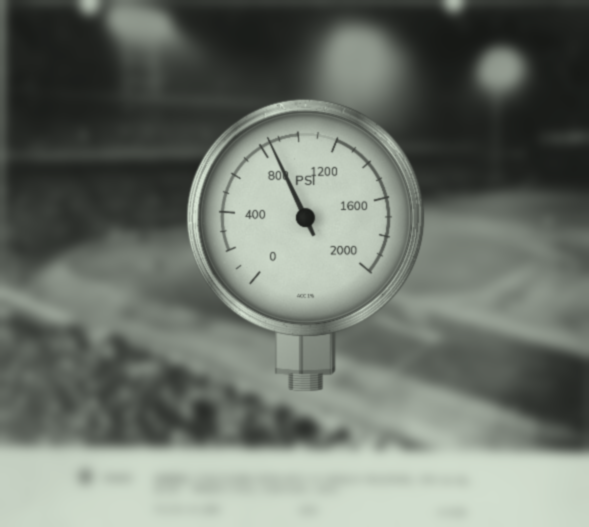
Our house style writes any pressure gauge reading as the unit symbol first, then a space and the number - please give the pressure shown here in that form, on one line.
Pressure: psi 850
